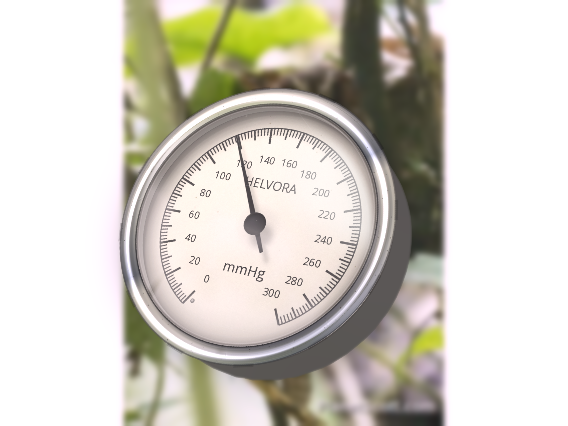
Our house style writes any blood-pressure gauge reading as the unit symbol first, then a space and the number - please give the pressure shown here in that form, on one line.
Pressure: mmHg 120
